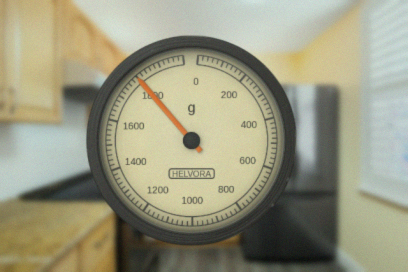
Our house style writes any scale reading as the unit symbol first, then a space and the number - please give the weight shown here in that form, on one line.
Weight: g 1800
